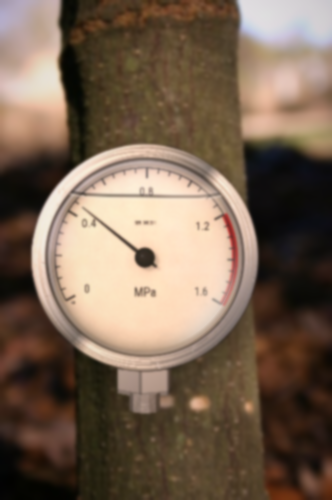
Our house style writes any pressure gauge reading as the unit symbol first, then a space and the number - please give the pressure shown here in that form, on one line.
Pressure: MPa 0.45
